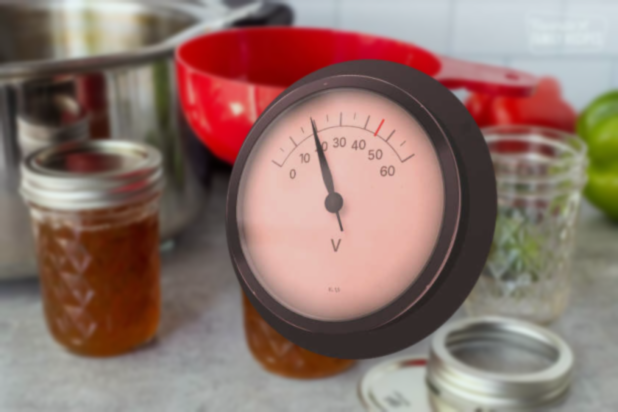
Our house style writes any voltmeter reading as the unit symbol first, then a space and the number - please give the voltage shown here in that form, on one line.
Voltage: V 20
